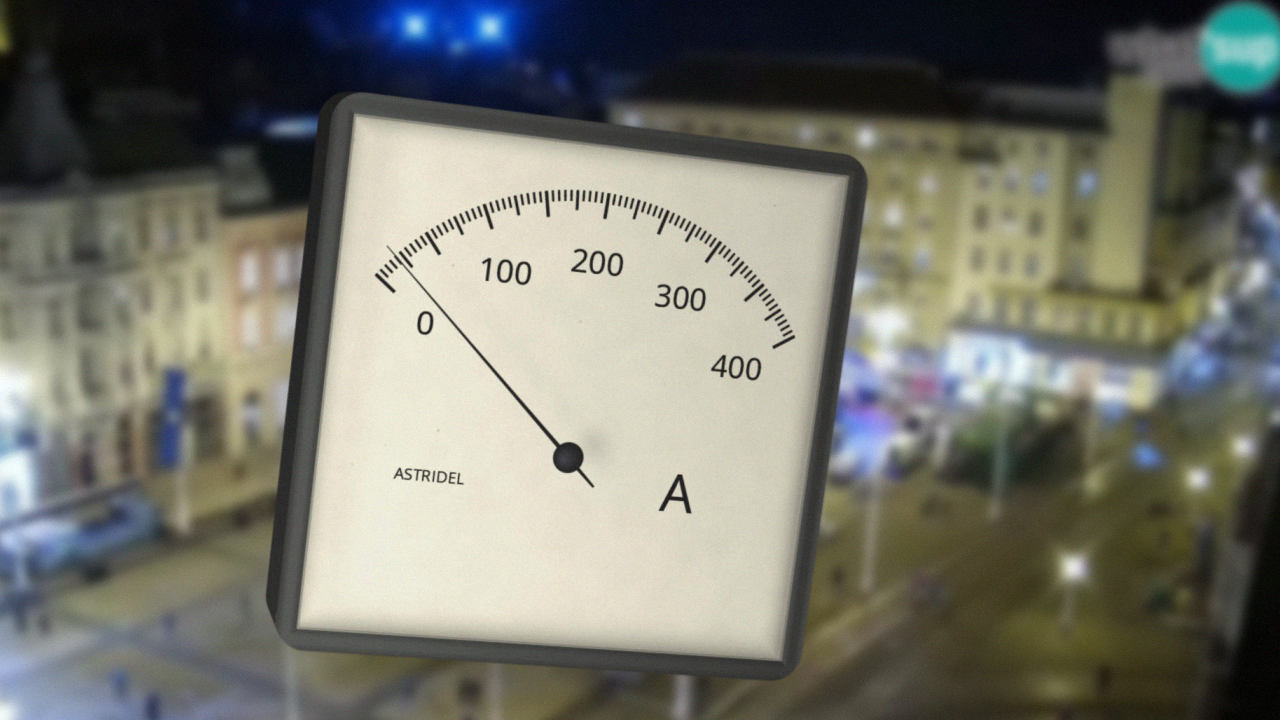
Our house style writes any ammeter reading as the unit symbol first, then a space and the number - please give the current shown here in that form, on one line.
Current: A 20
